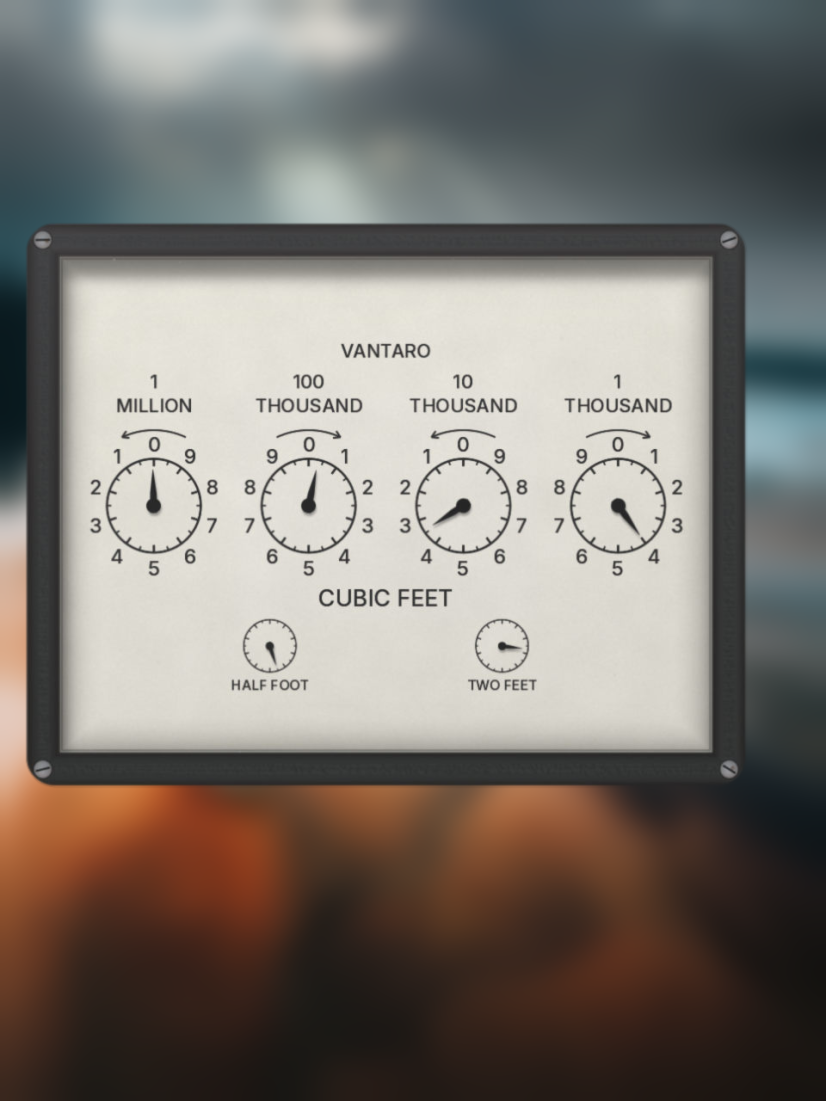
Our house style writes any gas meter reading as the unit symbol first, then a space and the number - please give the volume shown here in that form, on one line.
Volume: ft³ 3400
